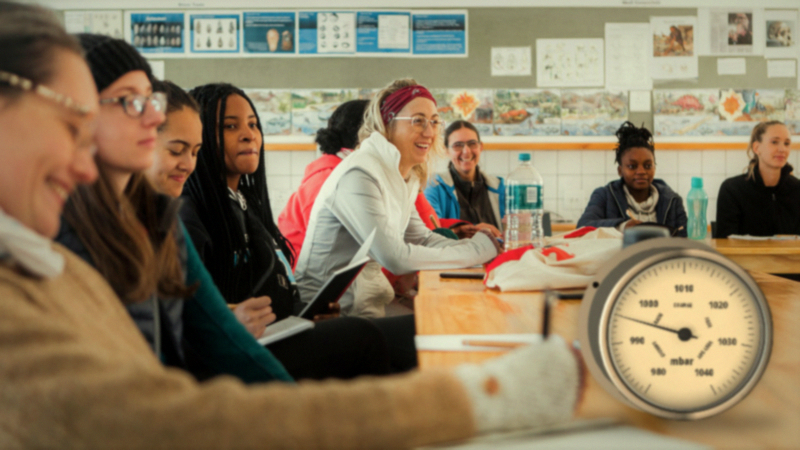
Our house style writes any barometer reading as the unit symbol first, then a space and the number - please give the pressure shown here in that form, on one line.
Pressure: mbar 995
